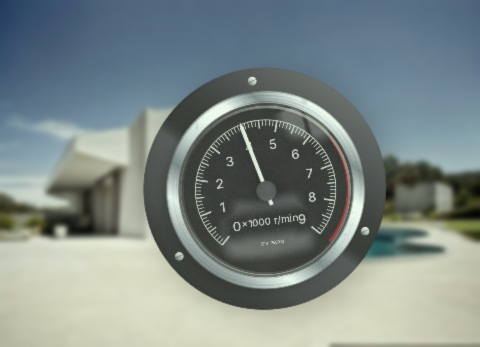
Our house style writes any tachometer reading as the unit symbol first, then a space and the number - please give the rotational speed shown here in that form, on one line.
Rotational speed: rpm 4000
